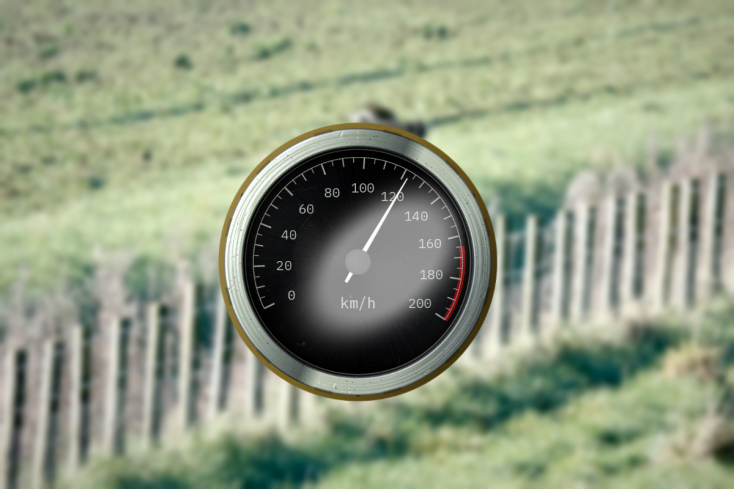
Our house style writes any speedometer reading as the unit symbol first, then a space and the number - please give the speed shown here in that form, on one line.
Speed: km/h 122.5
